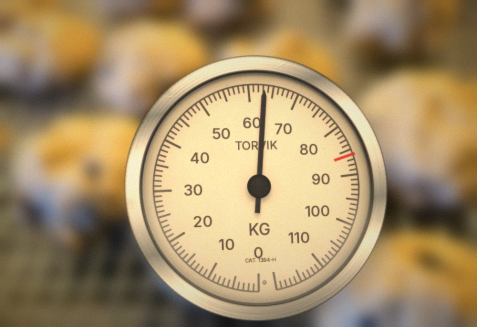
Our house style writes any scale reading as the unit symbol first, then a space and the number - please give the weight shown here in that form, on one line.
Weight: kg 63
